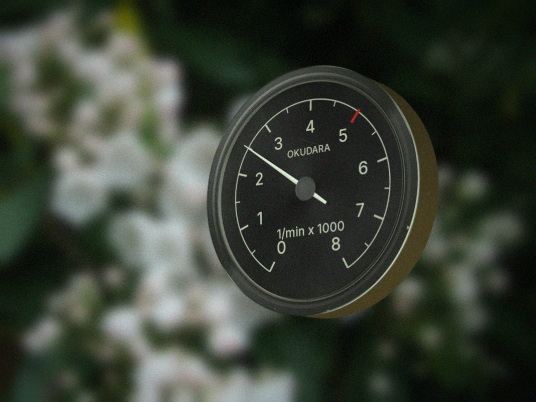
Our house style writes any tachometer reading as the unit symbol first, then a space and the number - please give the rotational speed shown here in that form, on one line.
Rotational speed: rpm 2500
